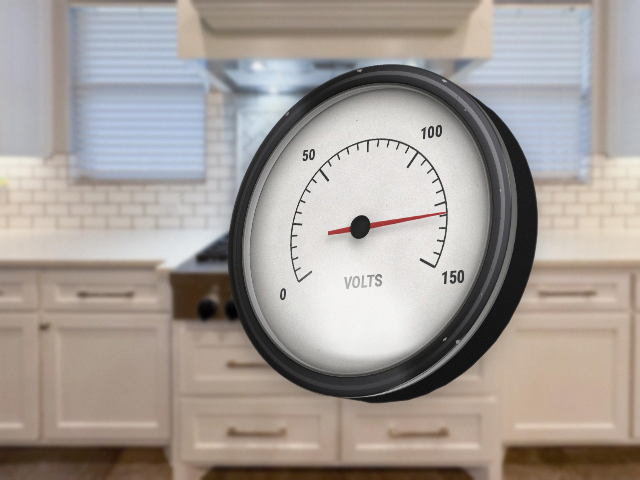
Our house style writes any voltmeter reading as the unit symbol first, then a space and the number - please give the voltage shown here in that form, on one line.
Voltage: V 130
